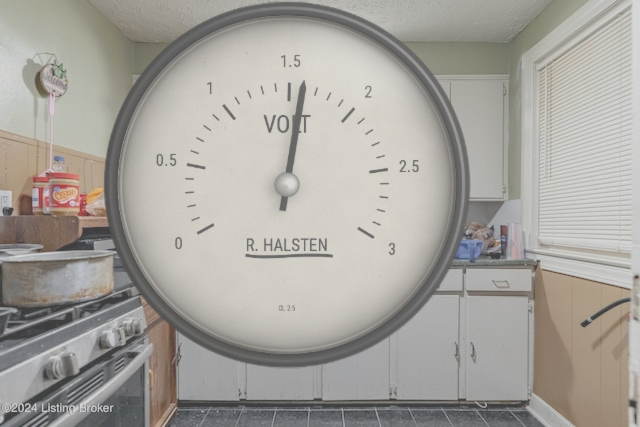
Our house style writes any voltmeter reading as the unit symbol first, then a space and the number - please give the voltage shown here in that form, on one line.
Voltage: V 1.6
